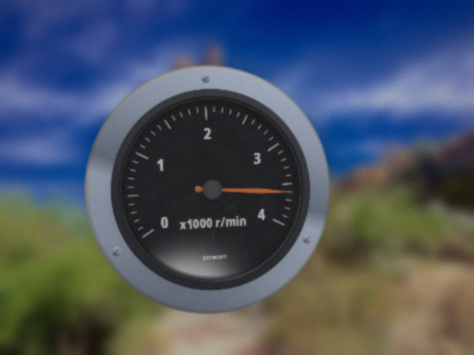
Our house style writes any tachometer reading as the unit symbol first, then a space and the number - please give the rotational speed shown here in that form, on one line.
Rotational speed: rpm 3600
